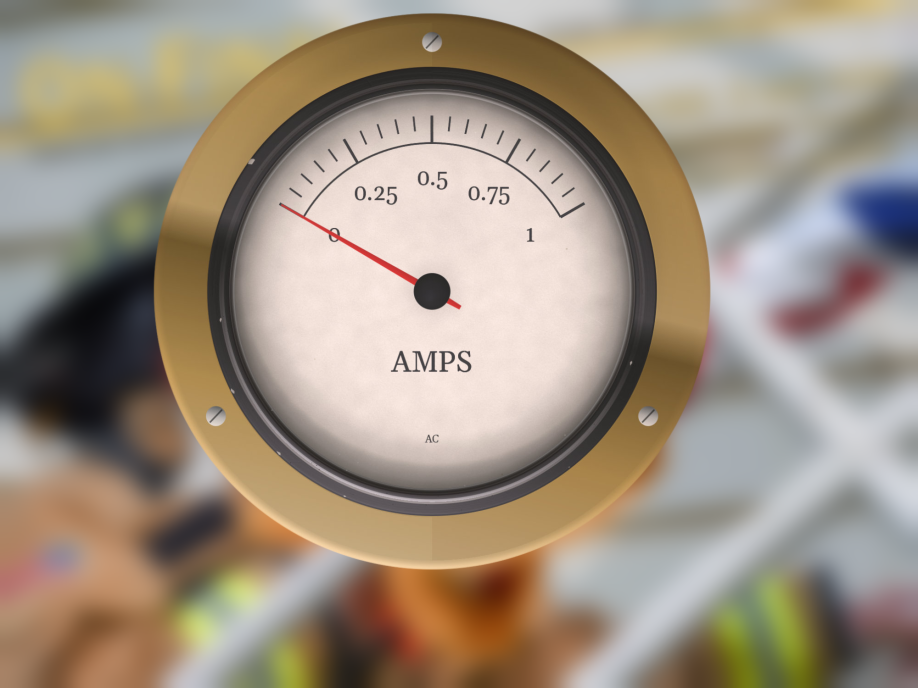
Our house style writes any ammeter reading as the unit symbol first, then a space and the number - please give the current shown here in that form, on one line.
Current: A 0
